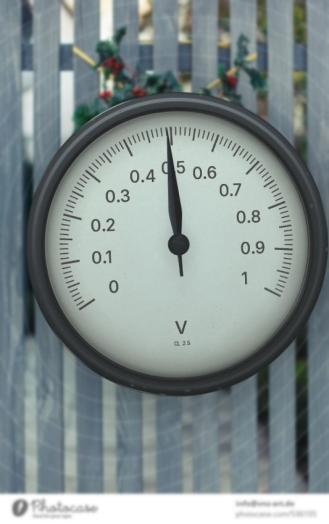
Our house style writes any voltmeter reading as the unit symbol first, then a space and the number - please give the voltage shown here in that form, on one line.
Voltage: V 0.49
